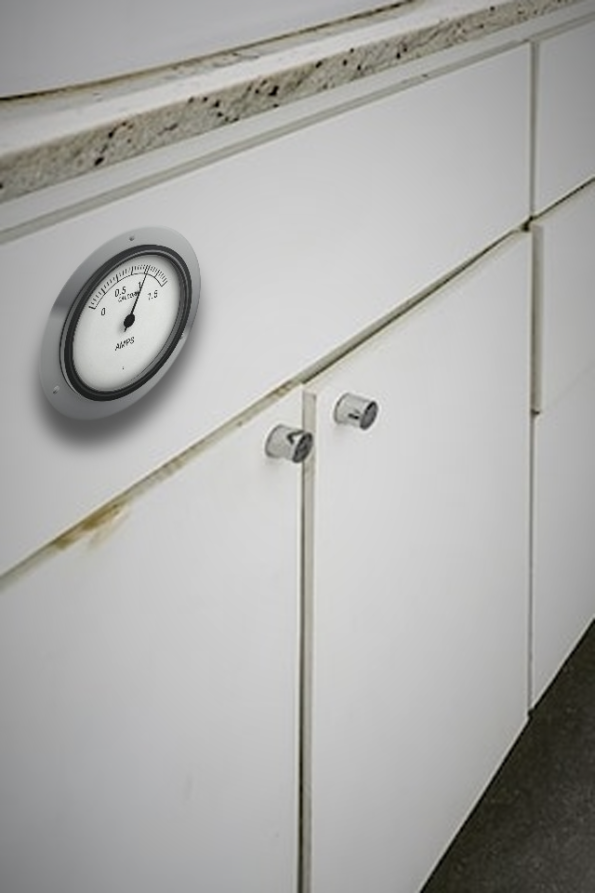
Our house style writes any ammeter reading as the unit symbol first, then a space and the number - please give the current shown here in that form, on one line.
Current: A 1
